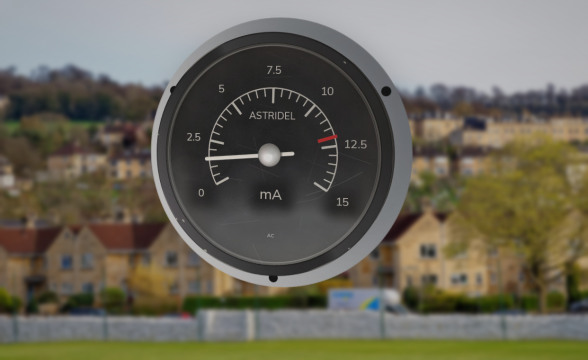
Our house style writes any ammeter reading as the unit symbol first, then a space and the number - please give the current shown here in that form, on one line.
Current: mA 1.5
